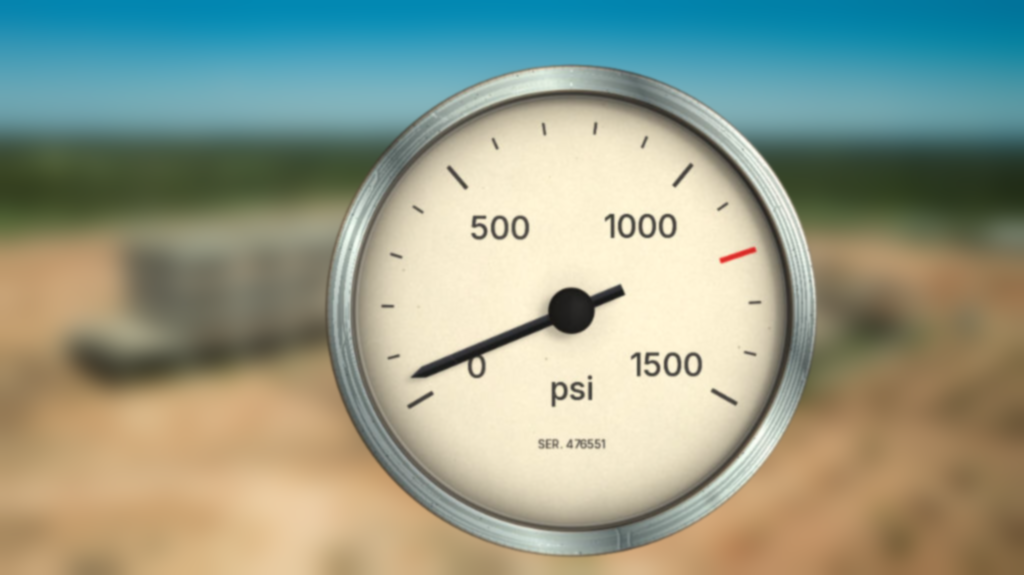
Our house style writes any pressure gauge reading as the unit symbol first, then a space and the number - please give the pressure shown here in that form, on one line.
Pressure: psi 50
